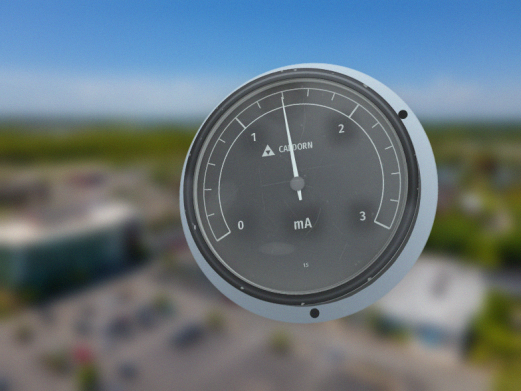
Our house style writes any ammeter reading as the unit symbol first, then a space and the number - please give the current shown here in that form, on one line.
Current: mA 1.4
